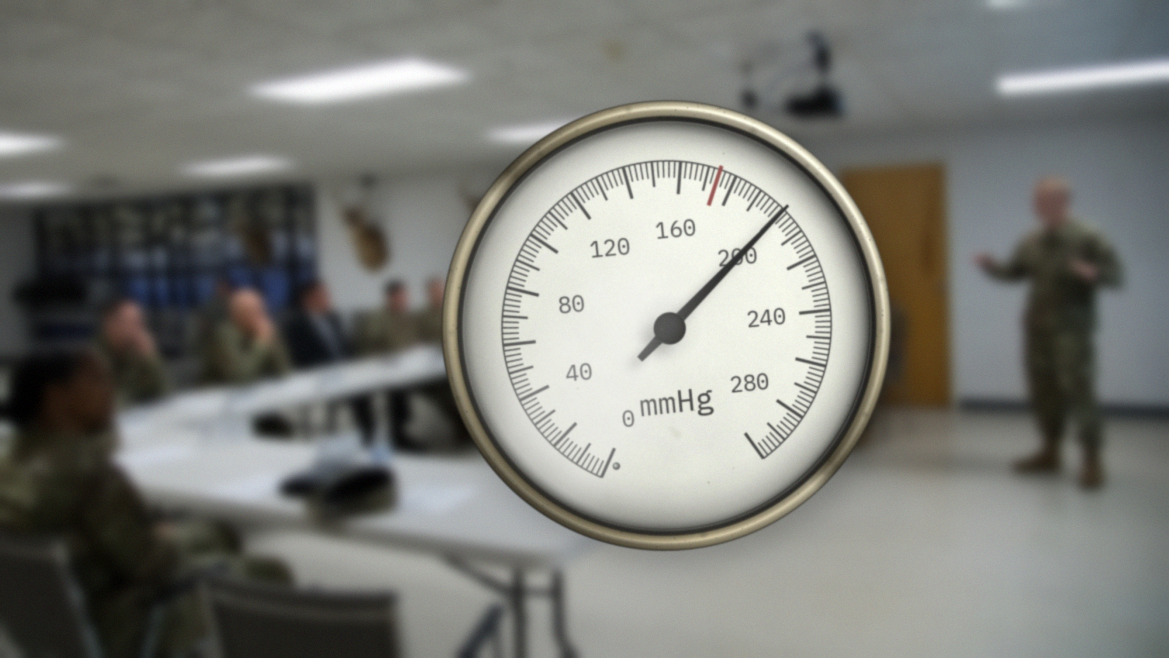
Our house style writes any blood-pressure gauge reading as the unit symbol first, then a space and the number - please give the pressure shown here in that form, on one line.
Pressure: mmHg 200
